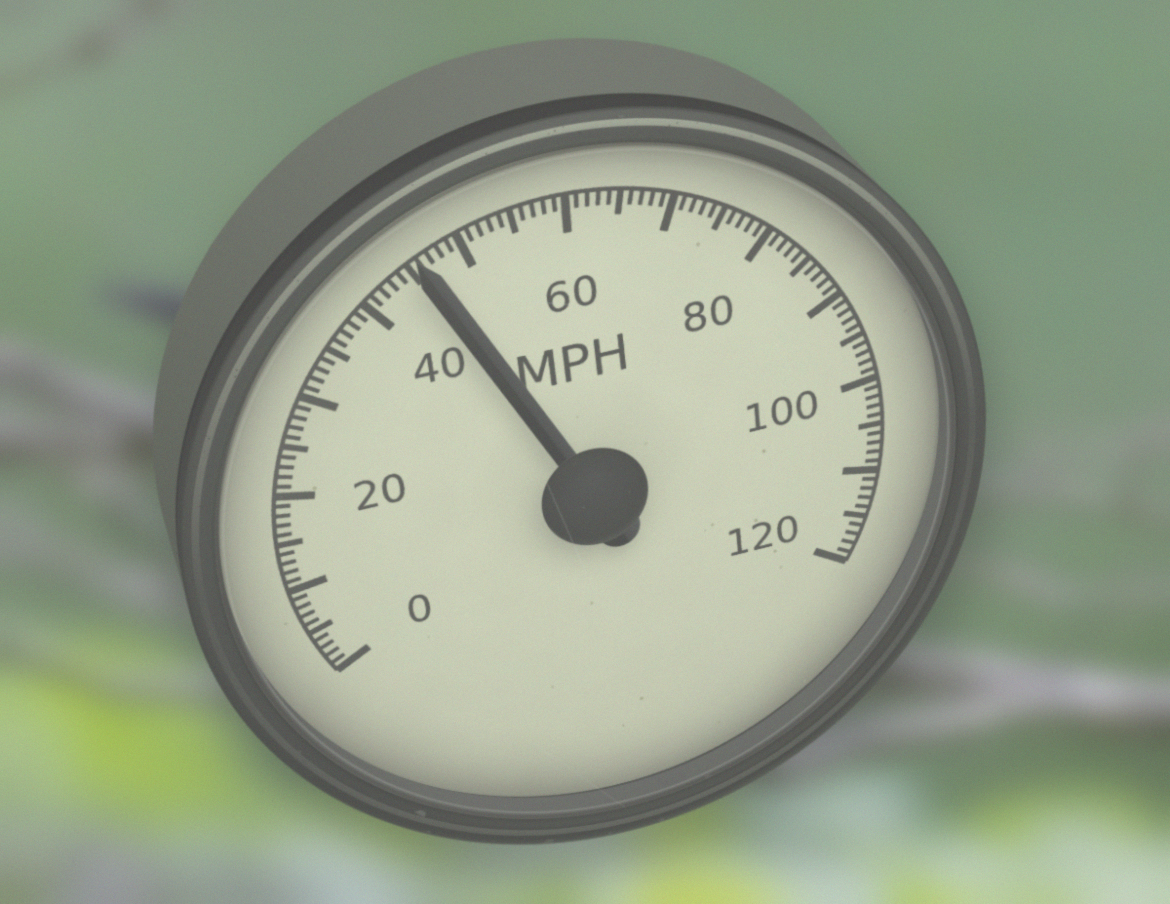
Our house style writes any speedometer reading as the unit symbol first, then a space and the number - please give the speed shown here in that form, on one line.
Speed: mph 46
